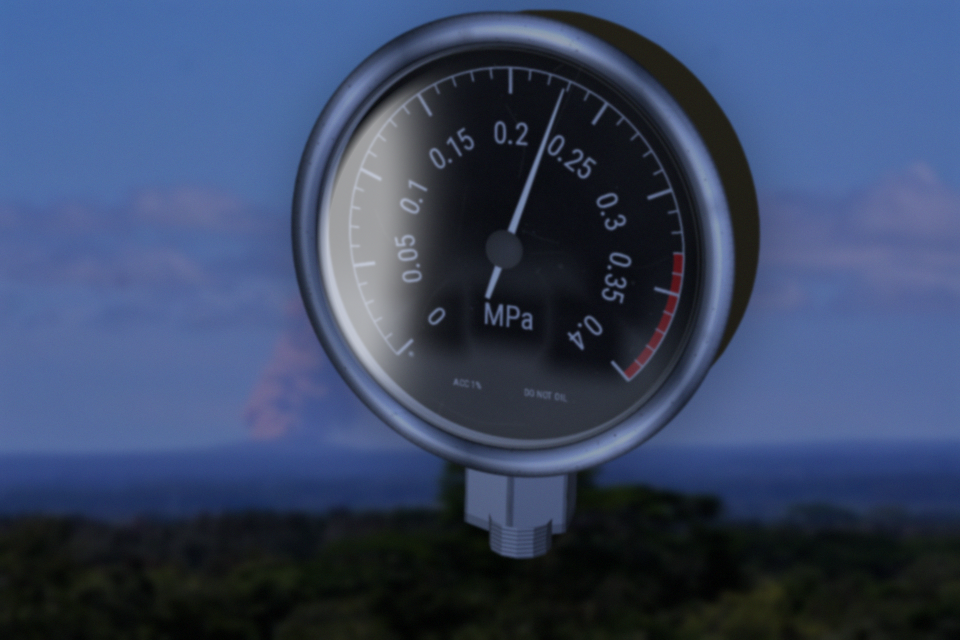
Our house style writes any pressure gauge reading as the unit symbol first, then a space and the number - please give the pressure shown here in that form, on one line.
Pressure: MPa 0.23
